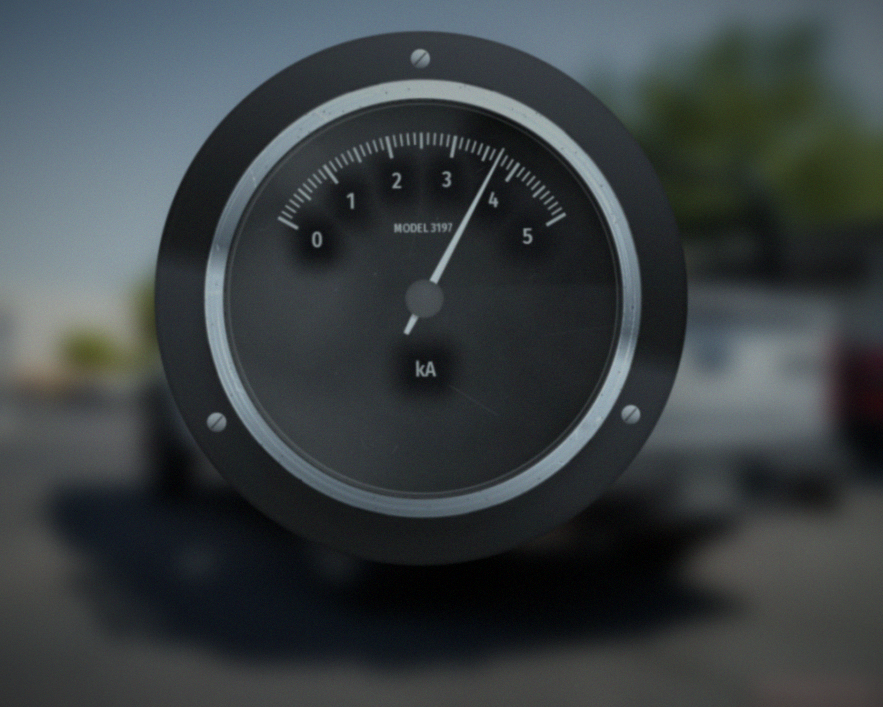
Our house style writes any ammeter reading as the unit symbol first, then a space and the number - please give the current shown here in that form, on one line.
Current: kA 3.7
